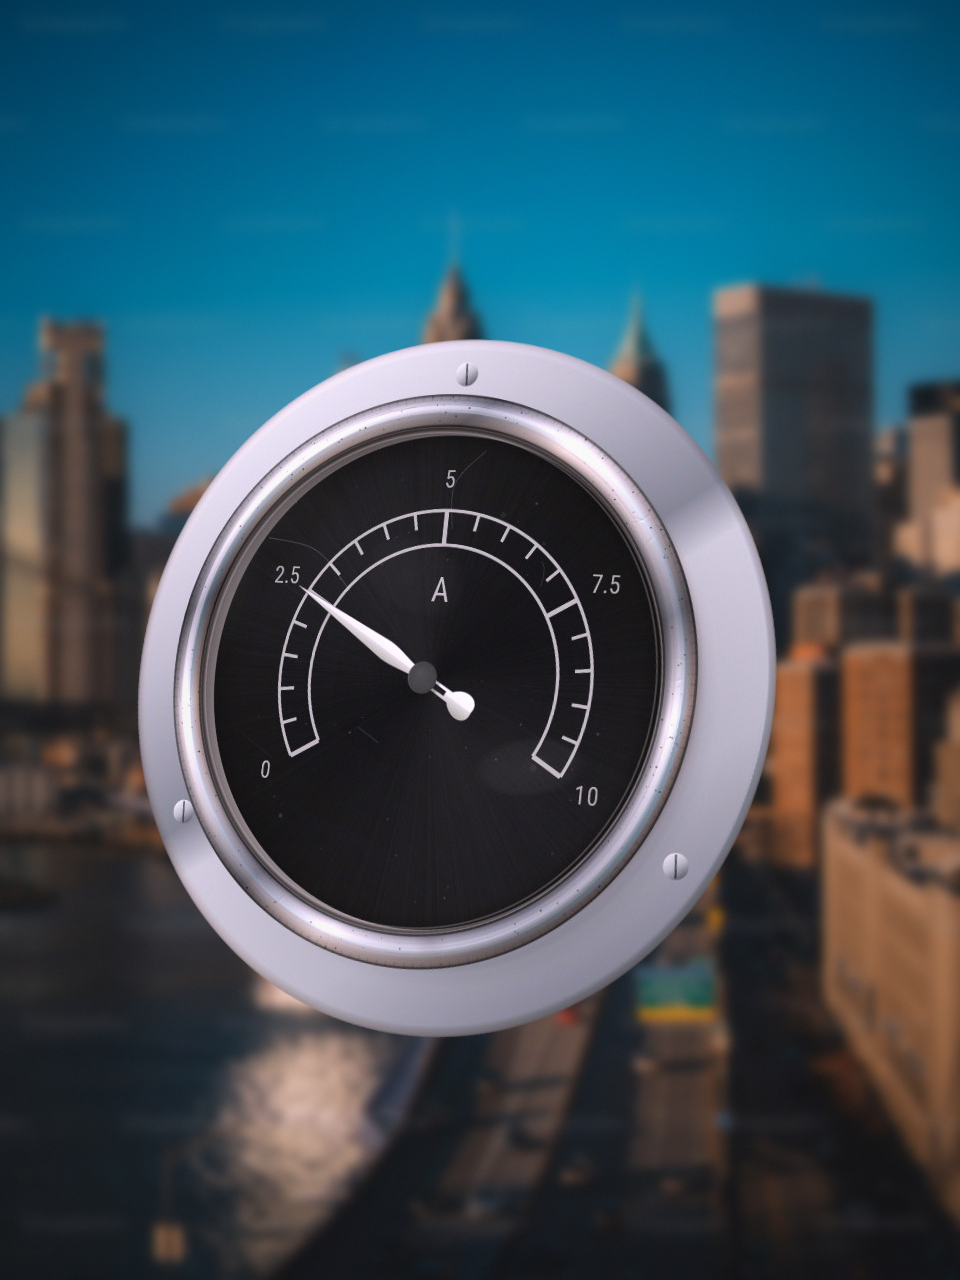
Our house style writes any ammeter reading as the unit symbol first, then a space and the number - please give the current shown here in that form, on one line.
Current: A 2.5
